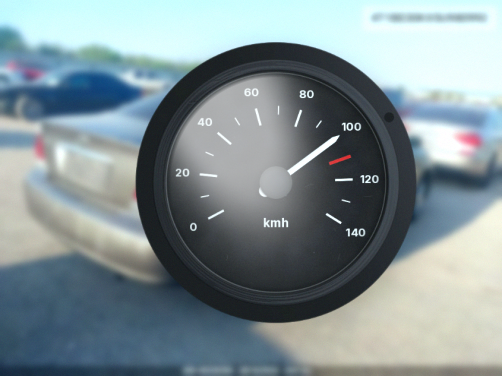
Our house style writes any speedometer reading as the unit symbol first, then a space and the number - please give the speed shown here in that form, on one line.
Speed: km/h 100
